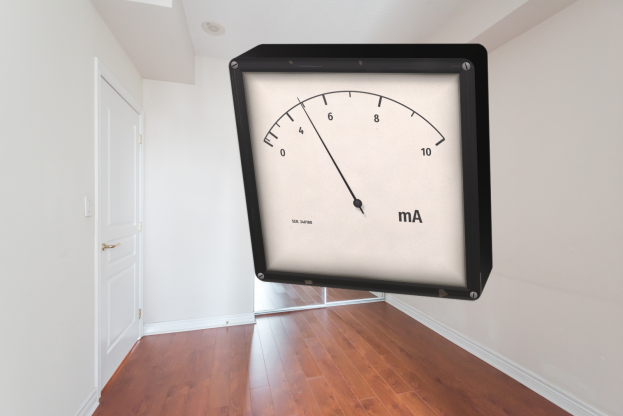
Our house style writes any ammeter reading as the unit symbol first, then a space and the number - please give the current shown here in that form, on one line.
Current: mA 5
